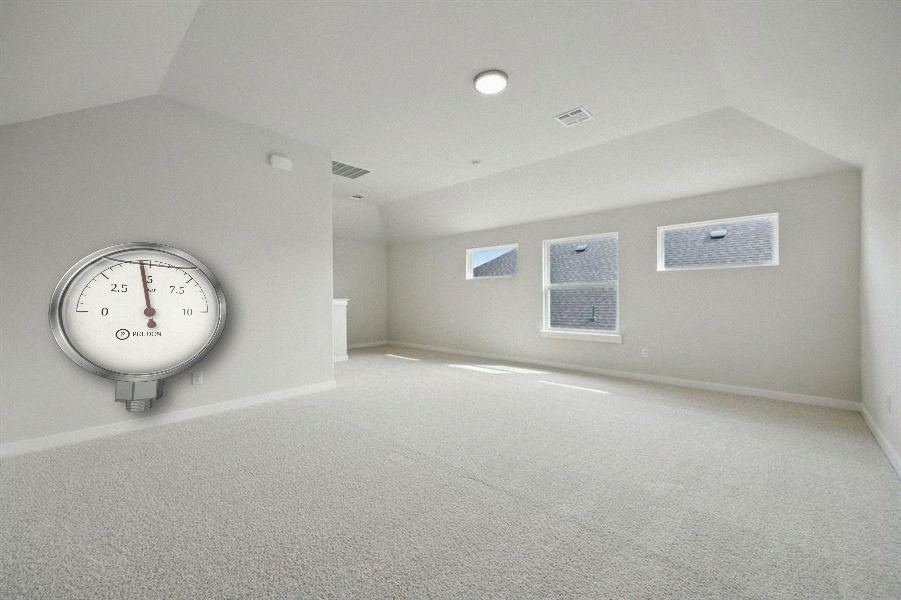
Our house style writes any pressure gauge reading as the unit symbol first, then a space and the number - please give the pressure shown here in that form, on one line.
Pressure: bar 4.5
